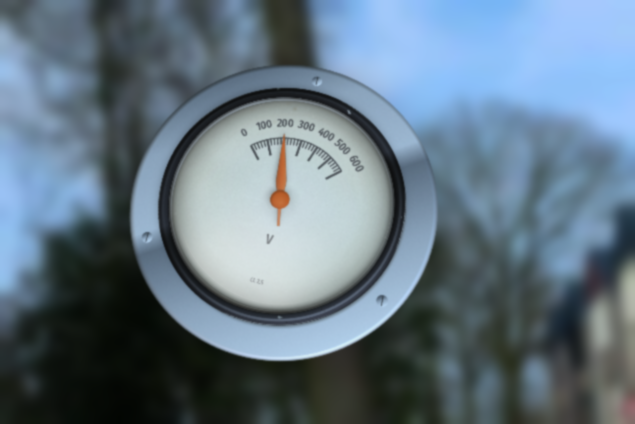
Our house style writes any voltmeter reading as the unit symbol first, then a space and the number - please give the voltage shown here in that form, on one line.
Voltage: V 200
